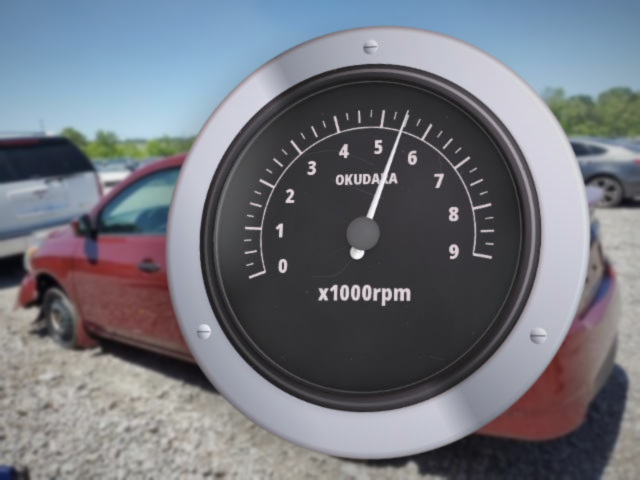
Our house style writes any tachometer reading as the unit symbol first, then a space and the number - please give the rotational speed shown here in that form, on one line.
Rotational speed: rpm 5500
